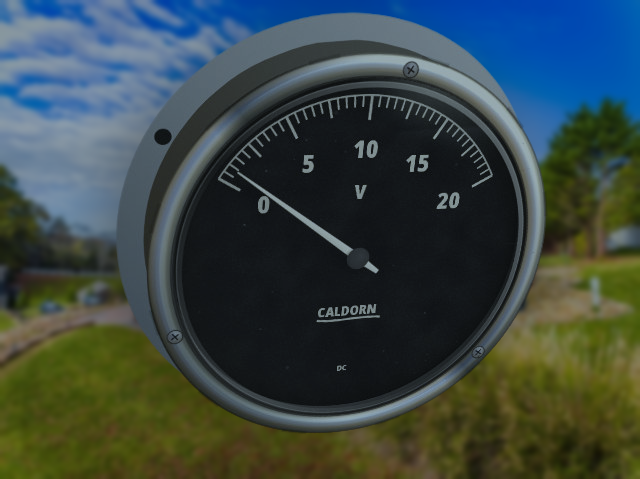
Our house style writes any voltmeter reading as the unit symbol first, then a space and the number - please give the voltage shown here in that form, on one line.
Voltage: V 1
